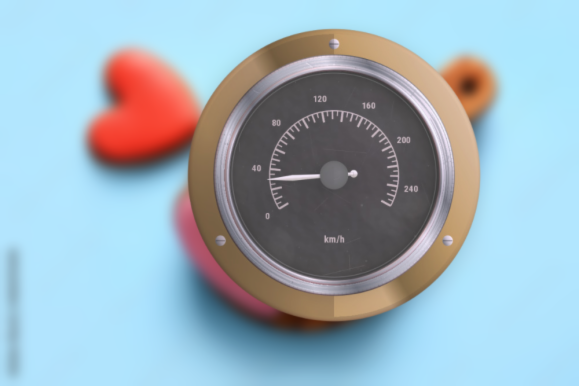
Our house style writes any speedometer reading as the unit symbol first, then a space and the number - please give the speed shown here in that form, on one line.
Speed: km/h 30
